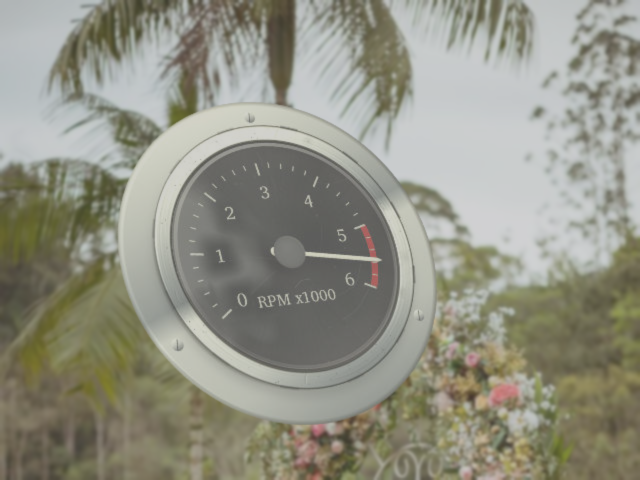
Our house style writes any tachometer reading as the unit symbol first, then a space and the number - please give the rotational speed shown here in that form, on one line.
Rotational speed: rpm 5600
